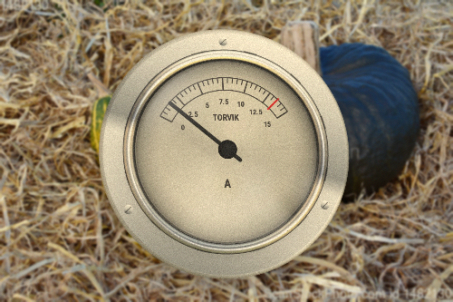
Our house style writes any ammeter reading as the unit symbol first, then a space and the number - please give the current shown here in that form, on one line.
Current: A 1.5
